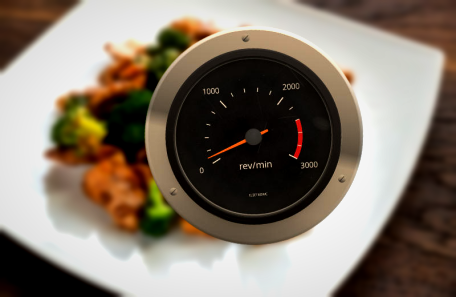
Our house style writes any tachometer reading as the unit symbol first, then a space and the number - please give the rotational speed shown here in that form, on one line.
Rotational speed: rpm 100
